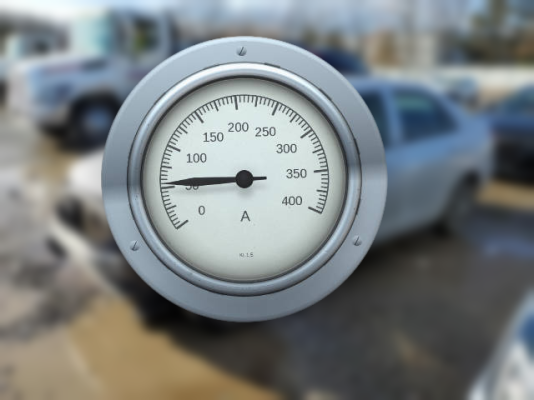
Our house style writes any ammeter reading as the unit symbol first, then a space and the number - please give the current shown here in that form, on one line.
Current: A 55
